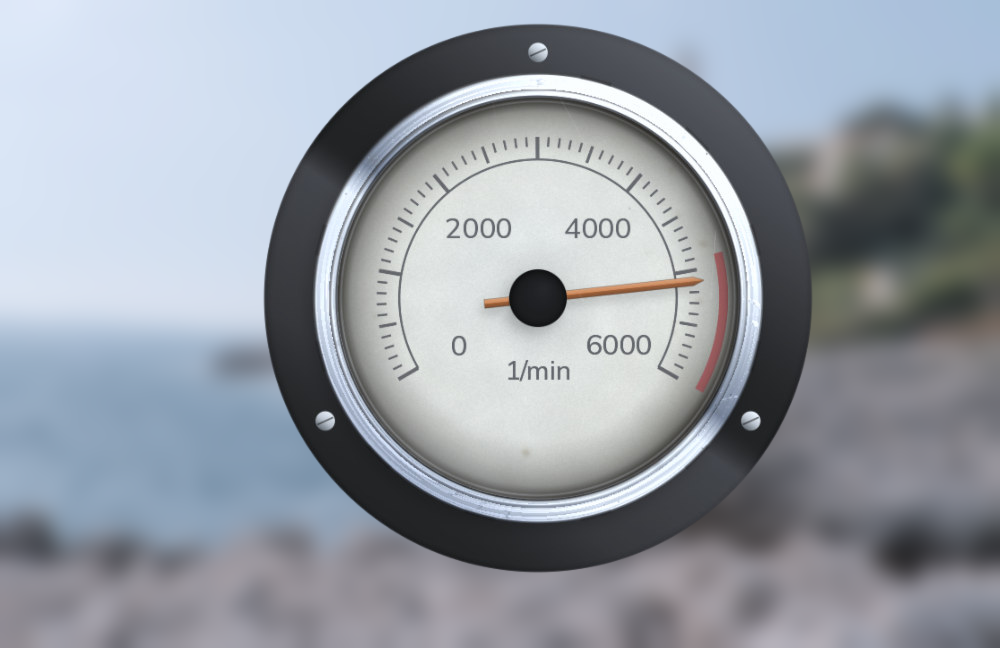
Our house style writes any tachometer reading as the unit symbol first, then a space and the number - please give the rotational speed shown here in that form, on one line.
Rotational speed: rpm 5100
